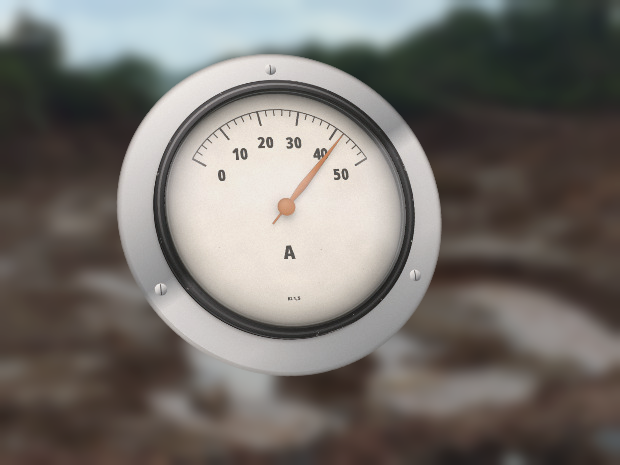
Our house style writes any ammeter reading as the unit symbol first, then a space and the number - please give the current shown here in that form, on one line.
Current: A 42
